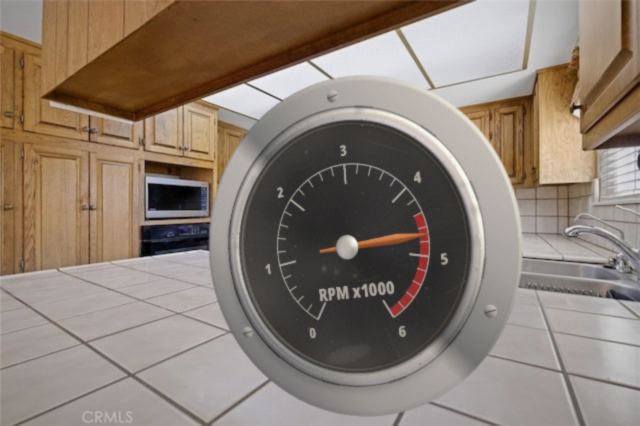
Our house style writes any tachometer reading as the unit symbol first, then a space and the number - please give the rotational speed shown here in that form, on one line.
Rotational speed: rpm 4700
